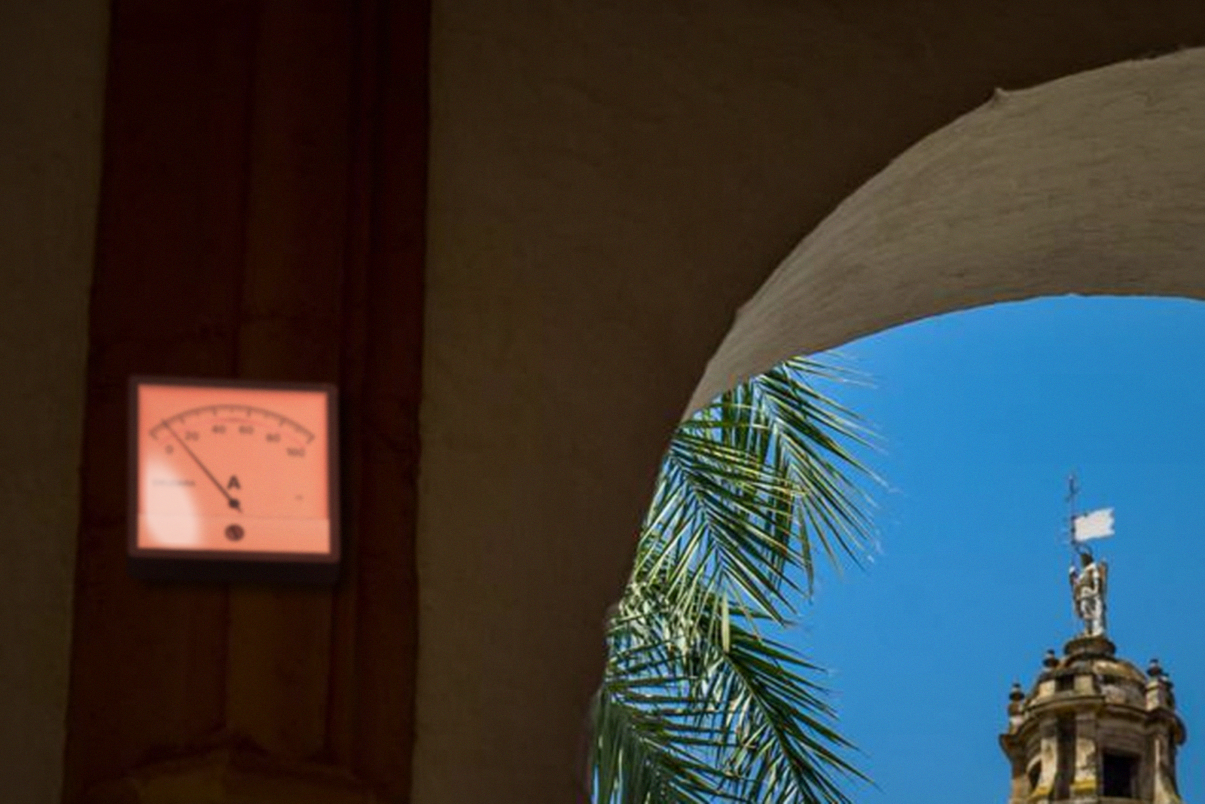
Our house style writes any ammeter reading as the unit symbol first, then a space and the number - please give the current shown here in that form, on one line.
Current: A 10
